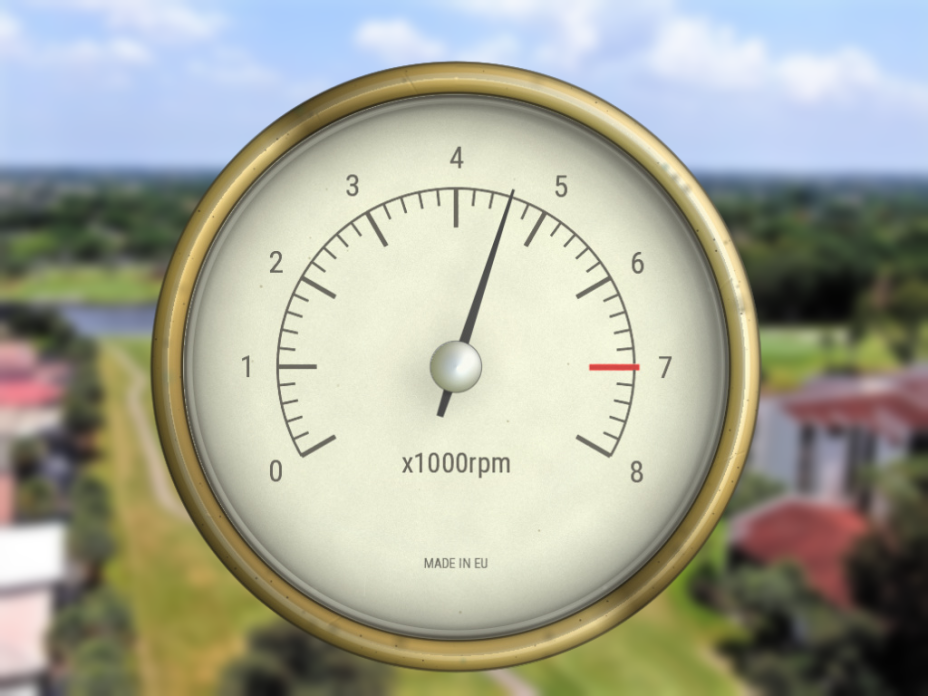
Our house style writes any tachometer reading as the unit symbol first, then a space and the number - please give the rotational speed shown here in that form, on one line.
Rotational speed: rpm 4600
